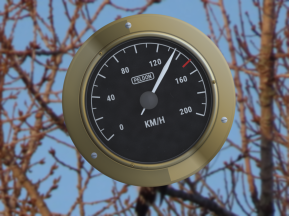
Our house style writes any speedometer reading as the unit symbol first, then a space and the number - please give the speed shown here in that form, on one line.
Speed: km/h 135
